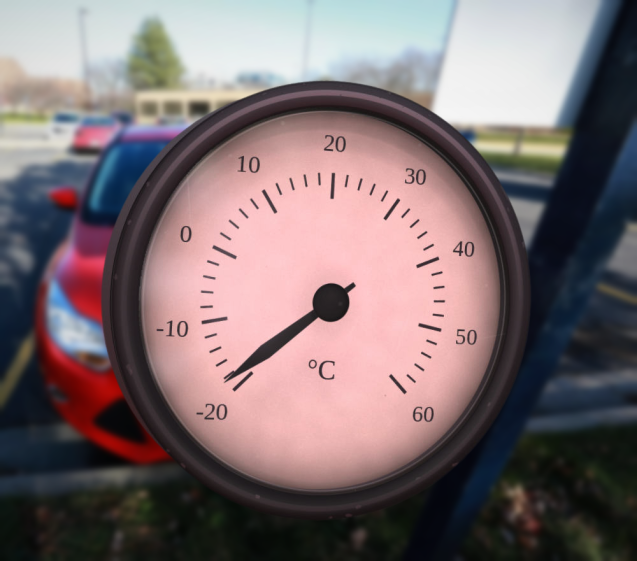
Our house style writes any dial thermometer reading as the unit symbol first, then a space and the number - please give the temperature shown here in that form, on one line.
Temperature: °C -18
